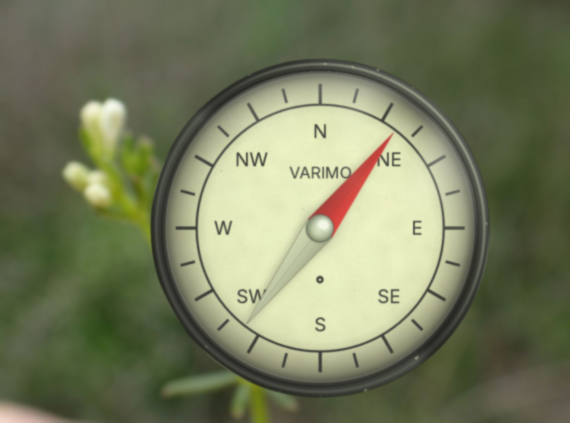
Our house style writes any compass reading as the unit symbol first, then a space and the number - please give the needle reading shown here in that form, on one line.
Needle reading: ° 37.5
